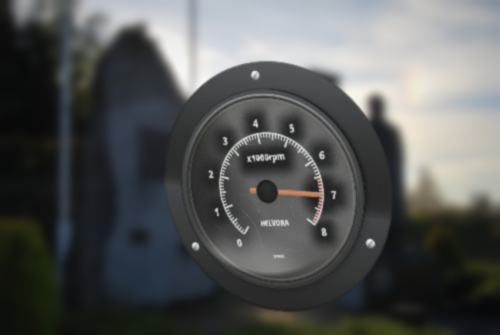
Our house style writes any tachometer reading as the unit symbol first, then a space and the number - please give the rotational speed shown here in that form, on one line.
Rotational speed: rpm 7000
